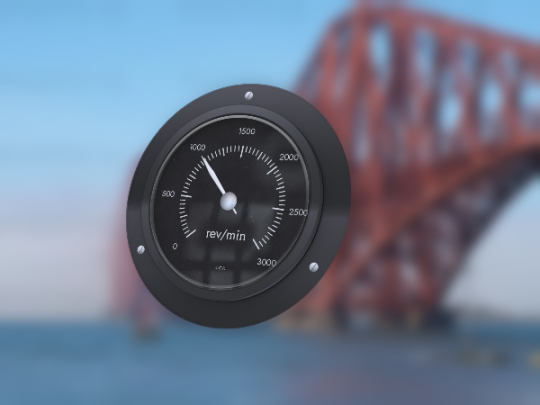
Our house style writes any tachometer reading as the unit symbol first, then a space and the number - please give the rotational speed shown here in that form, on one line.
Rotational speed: rpm 1000
